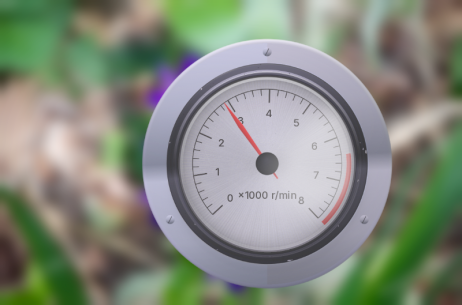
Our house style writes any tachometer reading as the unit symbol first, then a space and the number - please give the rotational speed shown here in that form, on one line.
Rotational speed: rpm 2900
